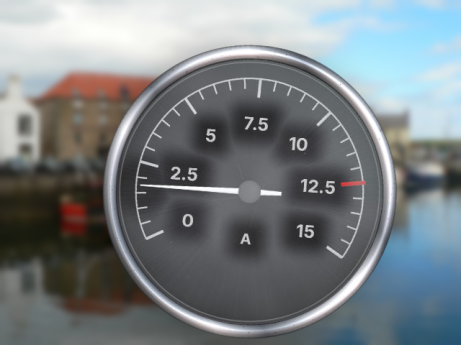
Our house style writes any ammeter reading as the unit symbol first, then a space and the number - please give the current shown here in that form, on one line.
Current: A 1.75
